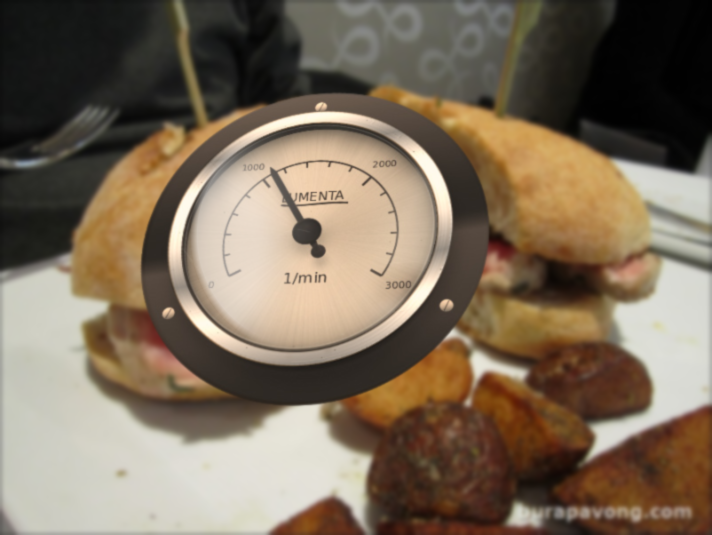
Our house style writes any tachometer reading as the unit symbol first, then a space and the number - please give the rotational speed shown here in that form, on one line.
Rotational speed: rpm 1100
